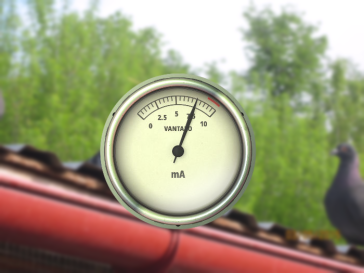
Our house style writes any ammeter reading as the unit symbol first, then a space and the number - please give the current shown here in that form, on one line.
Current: mA 7.5
